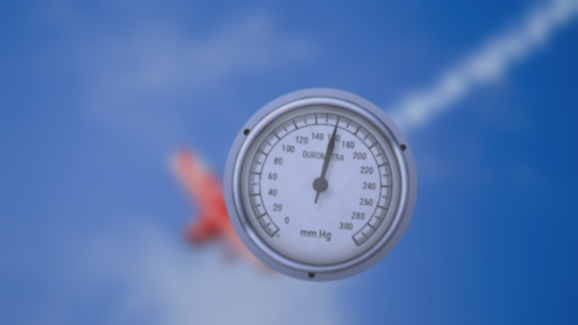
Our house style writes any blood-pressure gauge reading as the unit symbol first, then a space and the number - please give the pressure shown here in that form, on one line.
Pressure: mmHg 160
